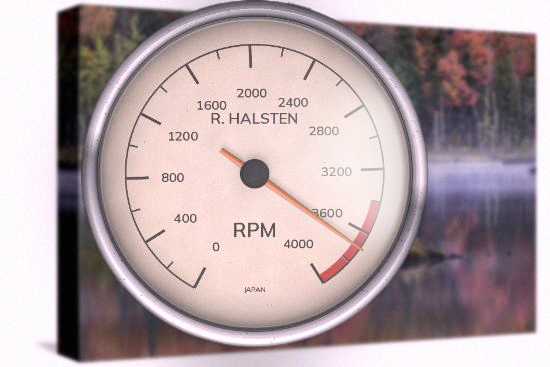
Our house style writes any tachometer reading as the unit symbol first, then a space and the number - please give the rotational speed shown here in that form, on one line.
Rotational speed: rpm 3700
